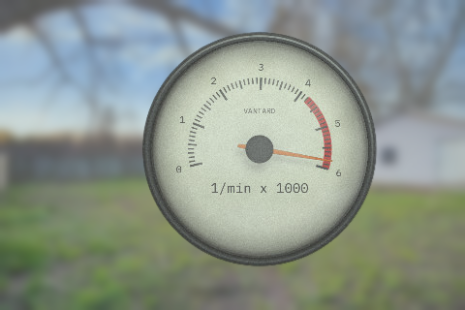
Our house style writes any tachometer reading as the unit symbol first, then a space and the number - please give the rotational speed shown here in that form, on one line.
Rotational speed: rpm 5800
